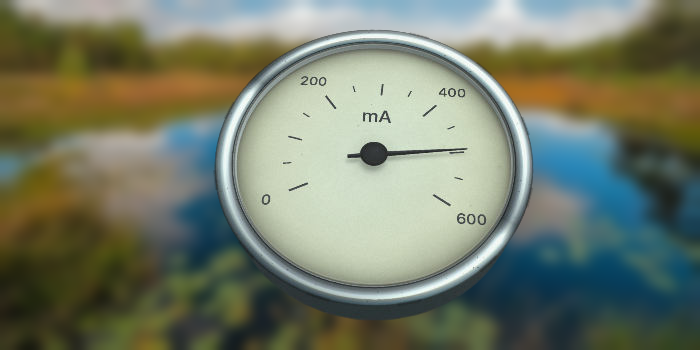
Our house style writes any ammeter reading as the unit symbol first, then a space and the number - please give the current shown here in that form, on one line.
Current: mA 500
